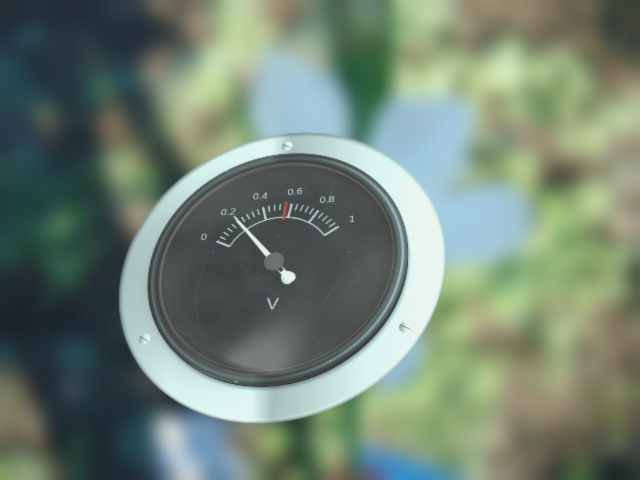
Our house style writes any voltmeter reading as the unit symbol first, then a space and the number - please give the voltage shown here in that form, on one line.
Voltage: V 0.2
